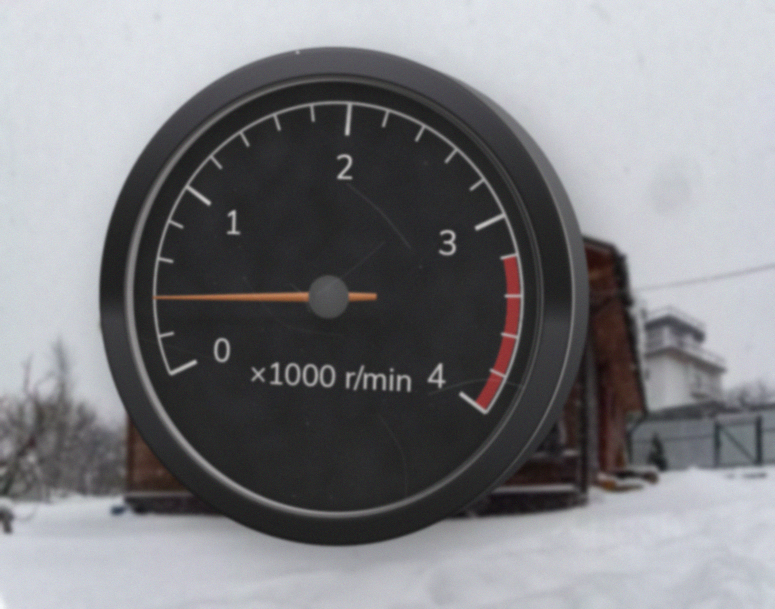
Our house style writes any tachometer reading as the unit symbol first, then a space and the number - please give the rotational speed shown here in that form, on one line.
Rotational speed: rpm 400
